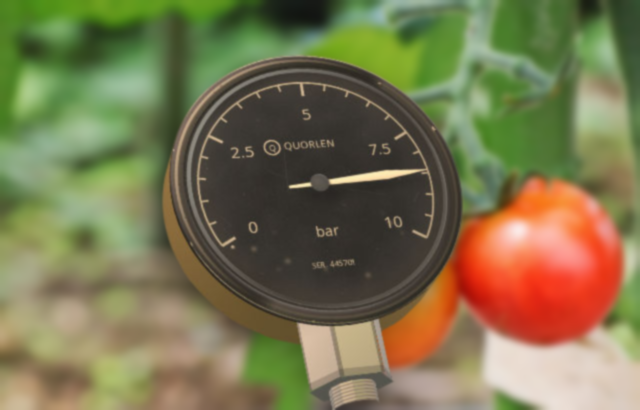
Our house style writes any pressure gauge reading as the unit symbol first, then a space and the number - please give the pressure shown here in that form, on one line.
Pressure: bar 8.5
